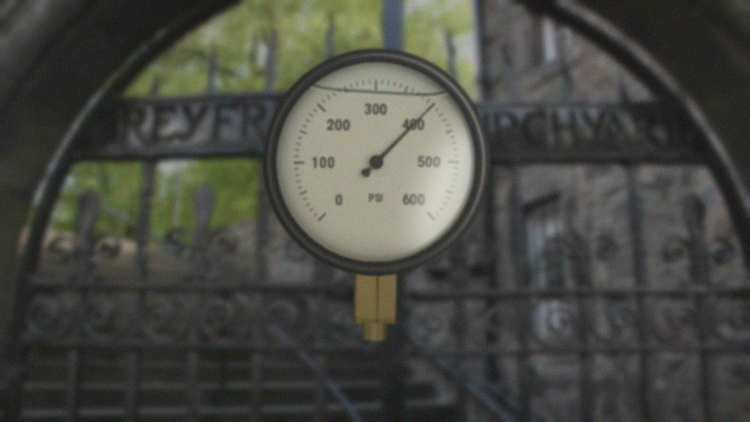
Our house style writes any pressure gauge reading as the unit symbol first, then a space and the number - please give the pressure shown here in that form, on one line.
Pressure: psi 400
